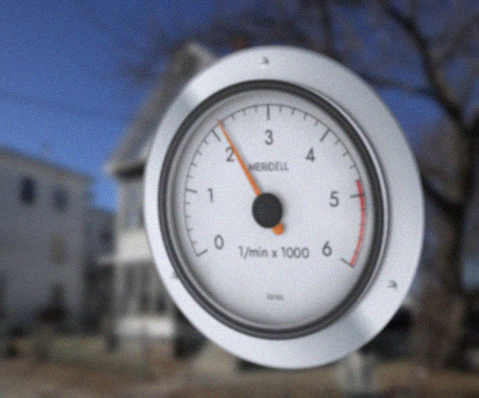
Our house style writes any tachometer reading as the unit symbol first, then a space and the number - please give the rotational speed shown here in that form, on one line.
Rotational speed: rpm 2200
